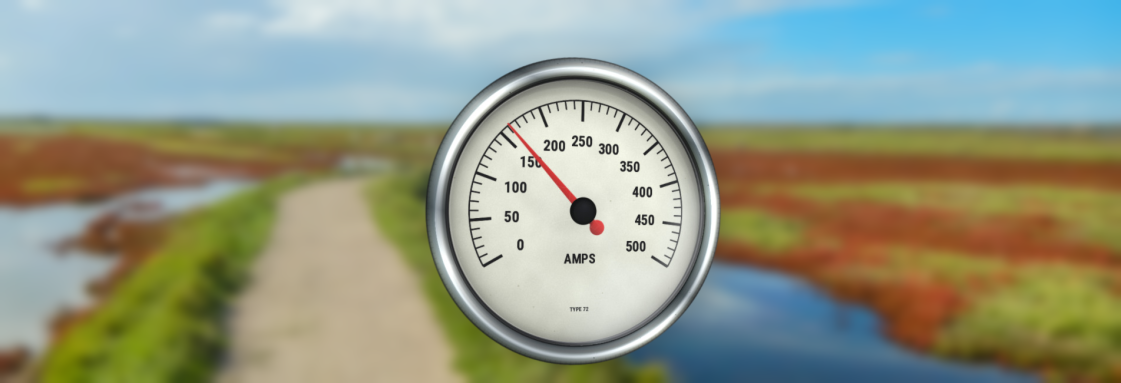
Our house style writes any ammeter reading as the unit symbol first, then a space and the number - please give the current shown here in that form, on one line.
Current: A 160
